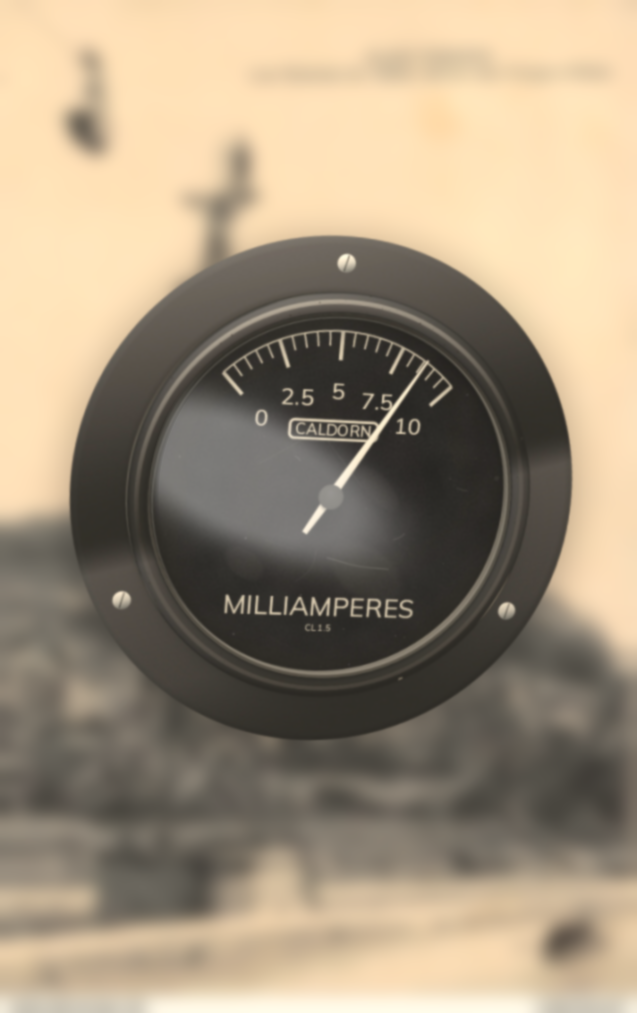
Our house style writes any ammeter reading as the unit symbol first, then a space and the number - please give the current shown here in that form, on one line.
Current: mA 8.5
